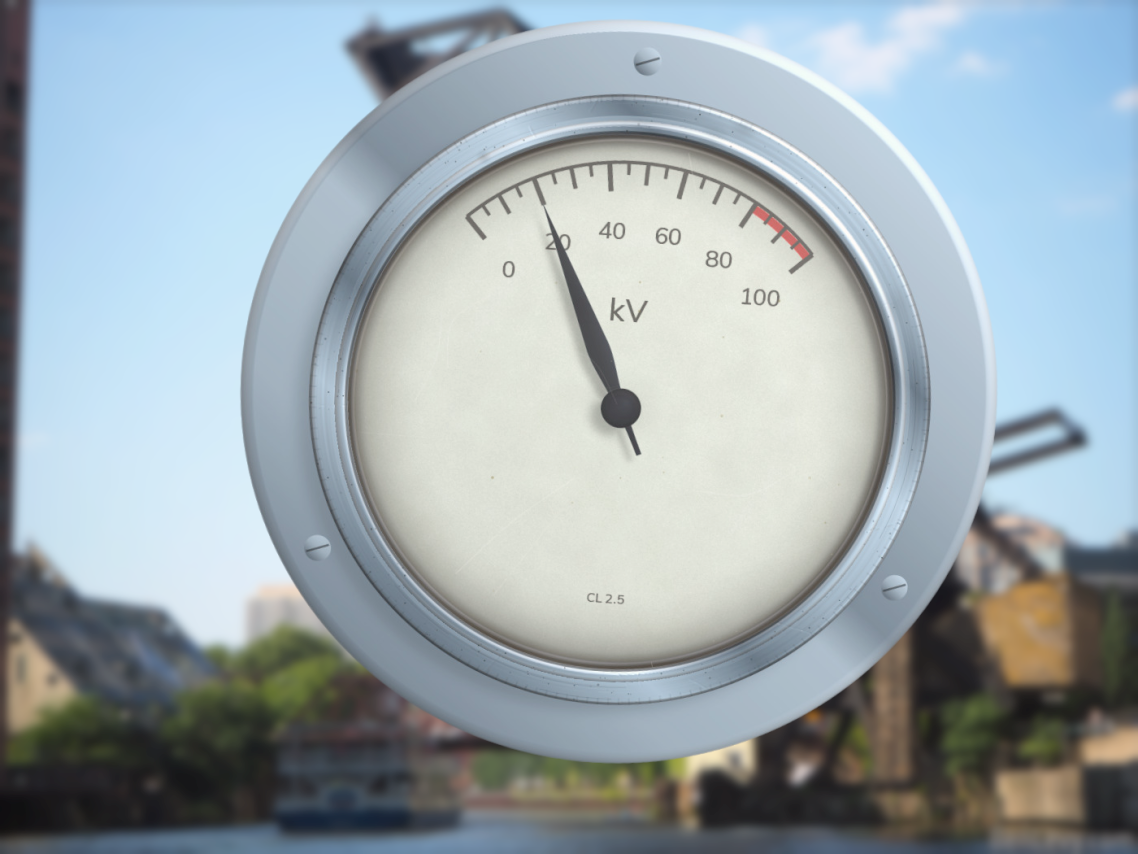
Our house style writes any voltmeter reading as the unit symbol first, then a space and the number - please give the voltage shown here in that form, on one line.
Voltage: kV 20
